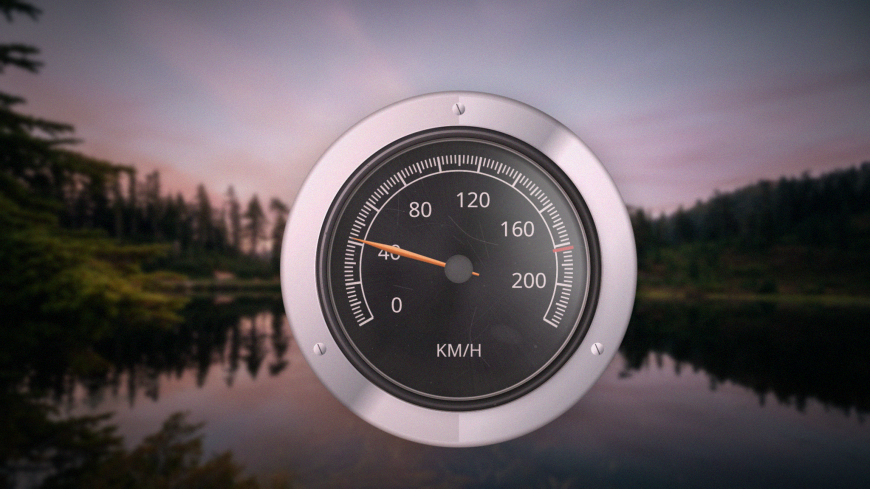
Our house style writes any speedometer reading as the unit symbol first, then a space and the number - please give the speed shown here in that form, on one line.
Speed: km/h 42
